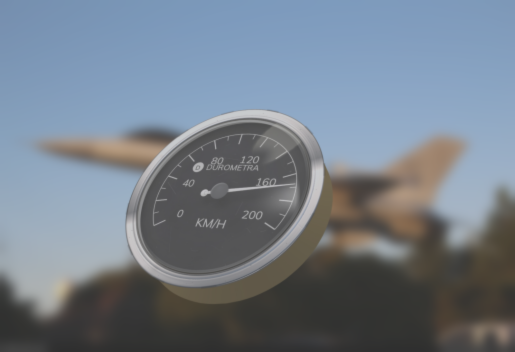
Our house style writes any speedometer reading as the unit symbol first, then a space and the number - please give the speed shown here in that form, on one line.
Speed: km/h 170
